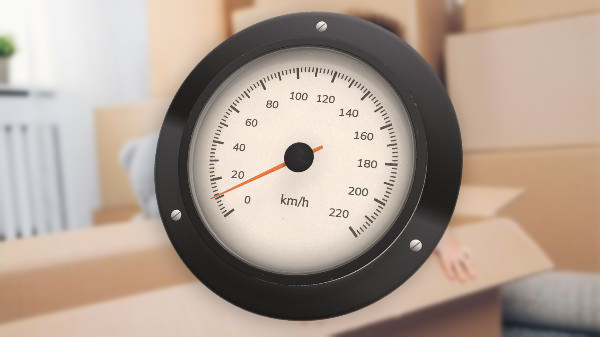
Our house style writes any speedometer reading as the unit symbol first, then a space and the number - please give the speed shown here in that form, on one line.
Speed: km/h 10
